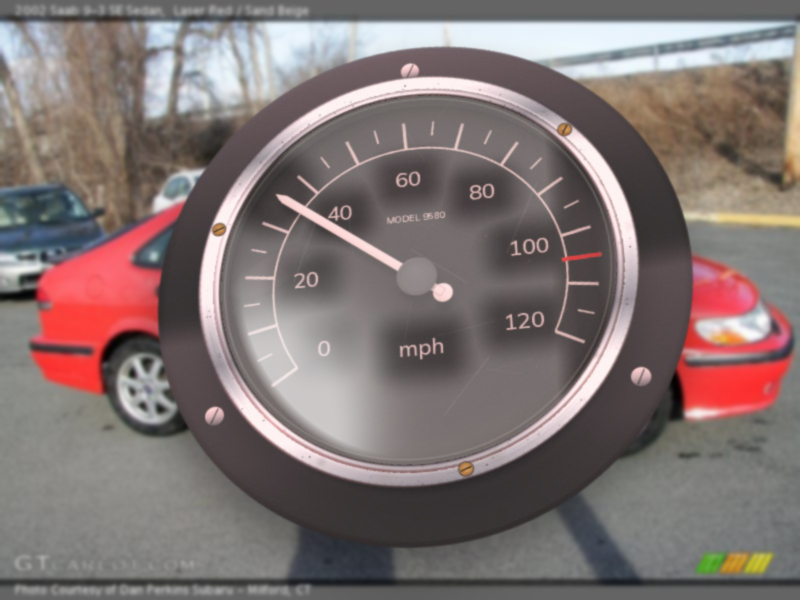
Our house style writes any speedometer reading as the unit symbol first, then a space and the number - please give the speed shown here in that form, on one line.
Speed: mph 35
